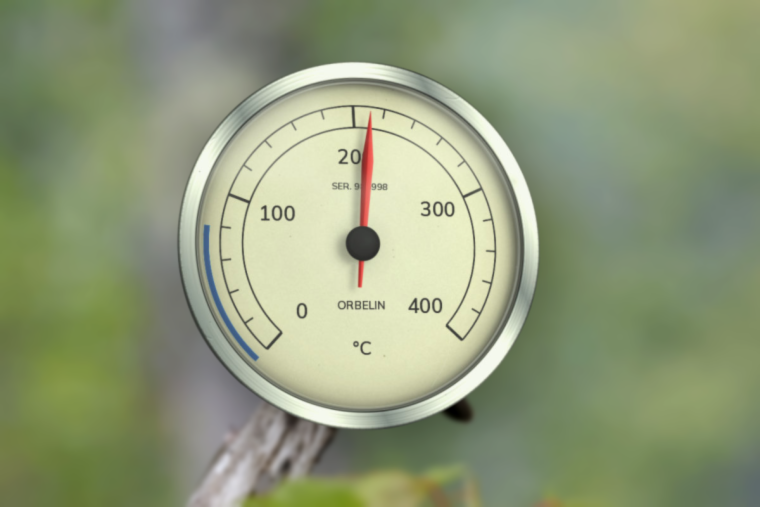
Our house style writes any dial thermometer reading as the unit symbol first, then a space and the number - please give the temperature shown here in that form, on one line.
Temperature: °C 210
